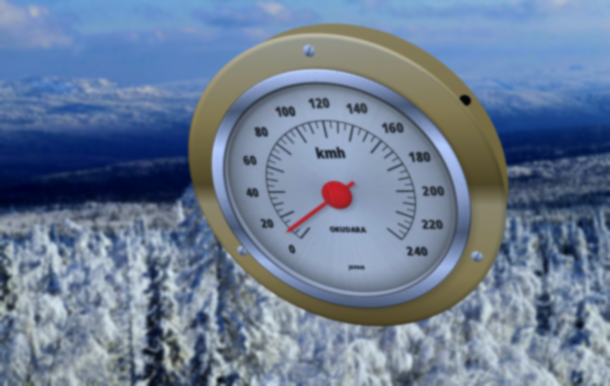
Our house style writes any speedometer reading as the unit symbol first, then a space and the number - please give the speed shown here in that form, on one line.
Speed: km/h 10
